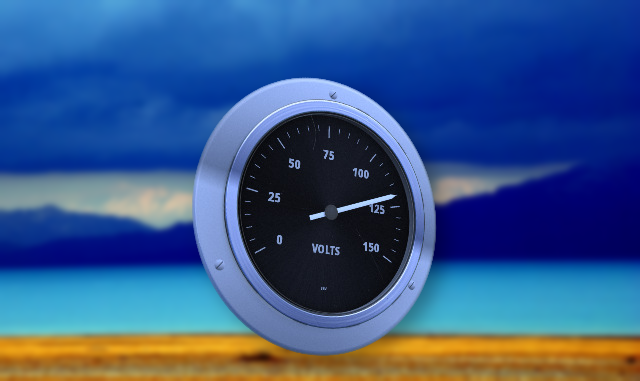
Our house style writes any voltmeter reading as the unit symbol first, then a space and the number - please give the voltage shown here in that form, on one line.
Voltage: V 120
